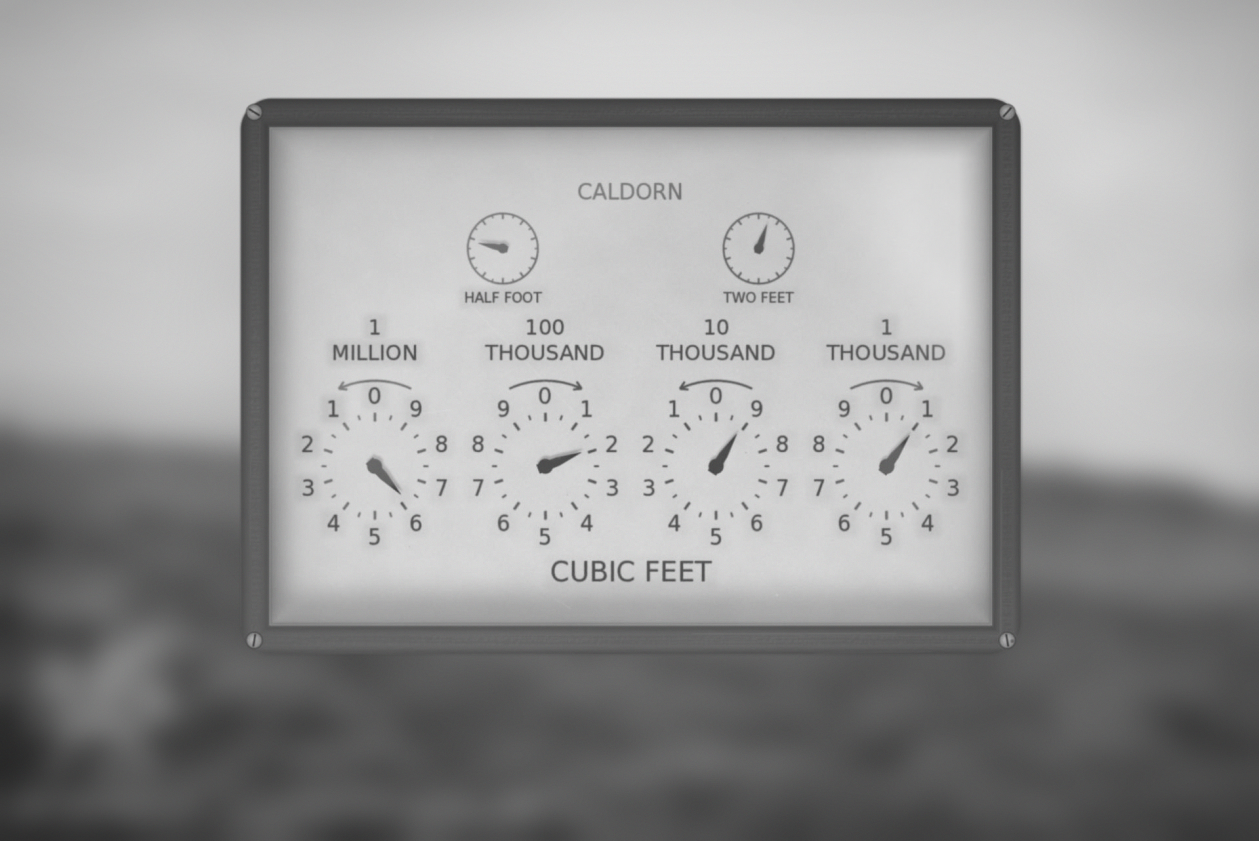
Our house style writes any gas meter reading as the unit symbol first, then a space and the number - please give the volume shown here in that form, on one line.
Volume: ft³ 619100
